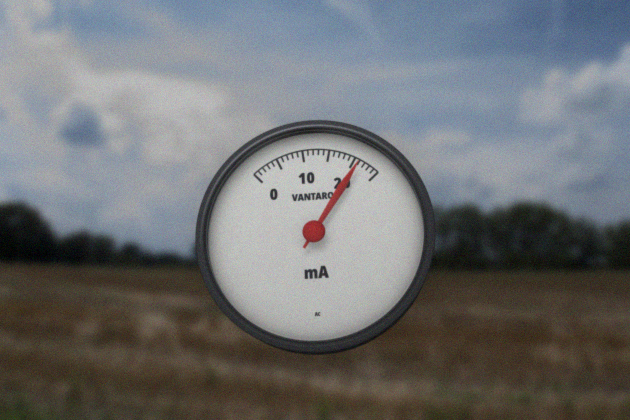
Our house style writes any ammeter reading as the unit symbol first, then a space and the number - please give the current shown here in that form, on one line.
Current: mA 21
